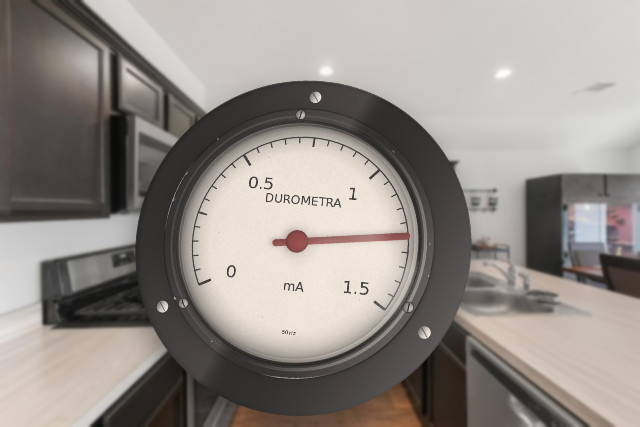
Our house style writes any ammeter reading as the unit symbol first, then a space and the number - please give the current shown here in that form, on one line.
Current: mA 1.25
